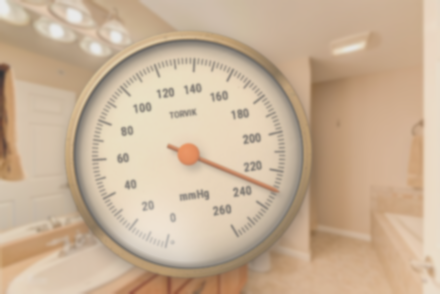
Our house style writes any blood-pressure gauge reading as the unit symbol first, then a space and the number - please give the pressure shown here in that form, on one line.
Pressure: mmHg 230
